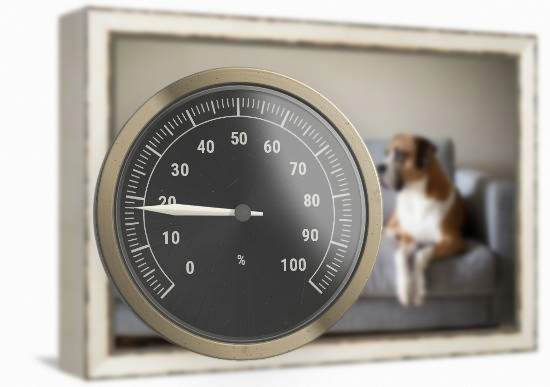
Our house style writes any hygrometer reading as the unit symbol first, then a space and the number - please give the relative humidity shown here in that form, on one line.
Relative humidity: % 18
